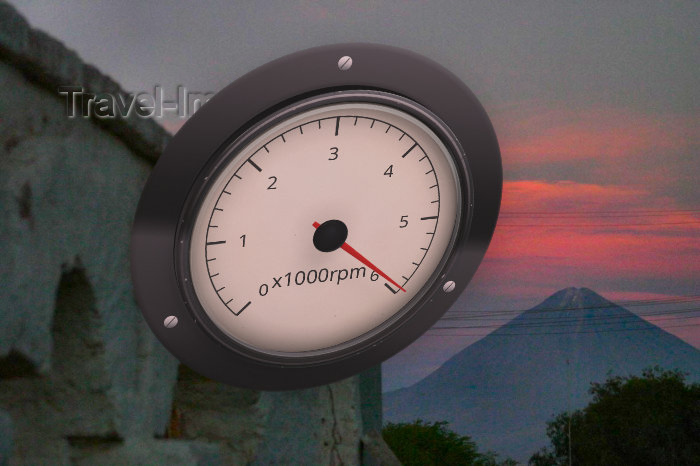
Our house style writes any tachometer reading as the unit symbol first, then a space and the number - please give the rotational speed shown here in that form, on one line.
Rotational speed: rpm 5900
